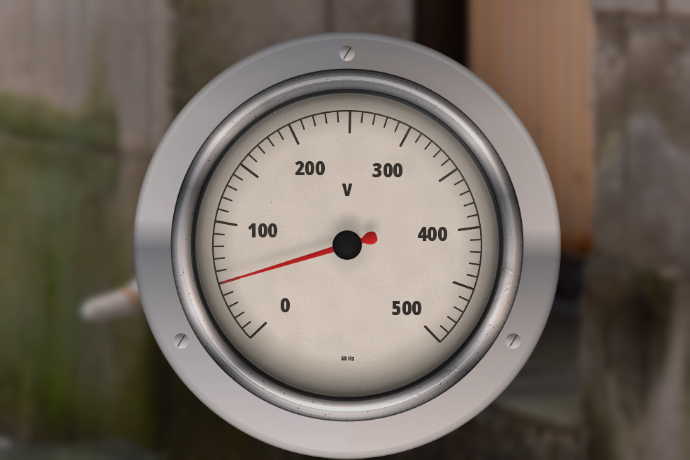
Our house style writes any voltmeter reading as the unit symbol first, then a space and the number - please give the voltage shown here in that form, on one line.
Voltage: V 50
